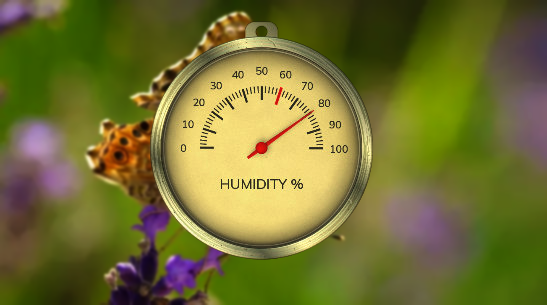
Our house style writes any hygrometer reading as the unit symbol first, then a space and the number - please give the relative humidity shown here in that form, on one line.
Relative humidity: % 80
